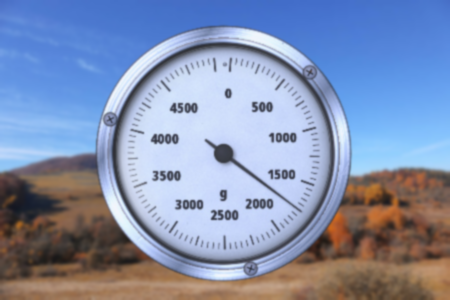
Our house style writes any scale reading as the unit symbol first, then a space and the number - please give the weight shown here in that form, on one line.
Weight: g 1750
